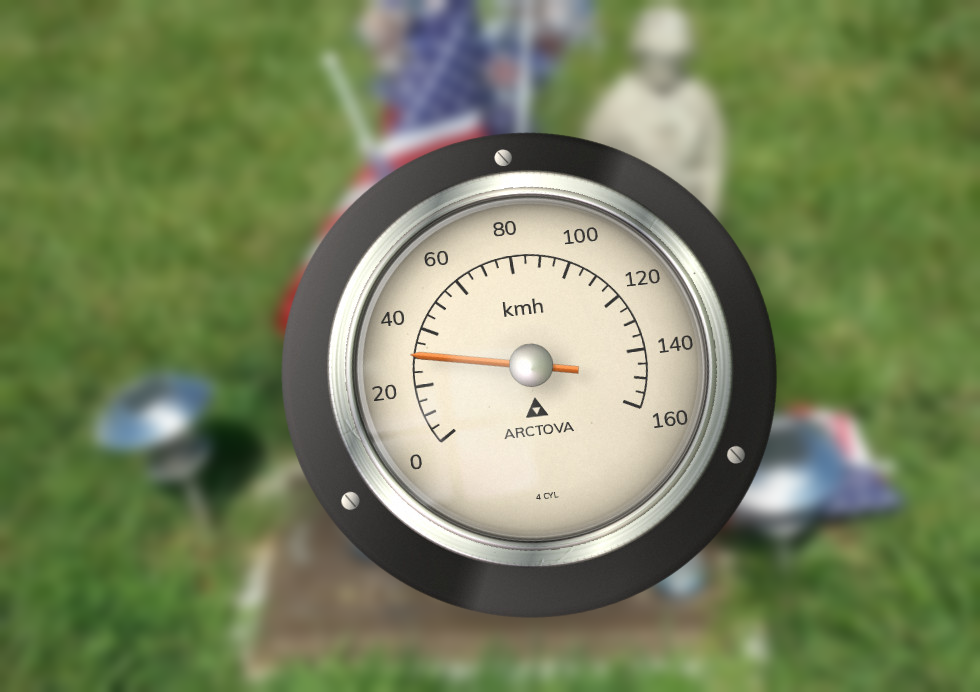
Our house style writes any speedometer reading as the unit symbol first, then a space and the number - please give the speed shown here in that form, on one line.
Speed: km/h 30
